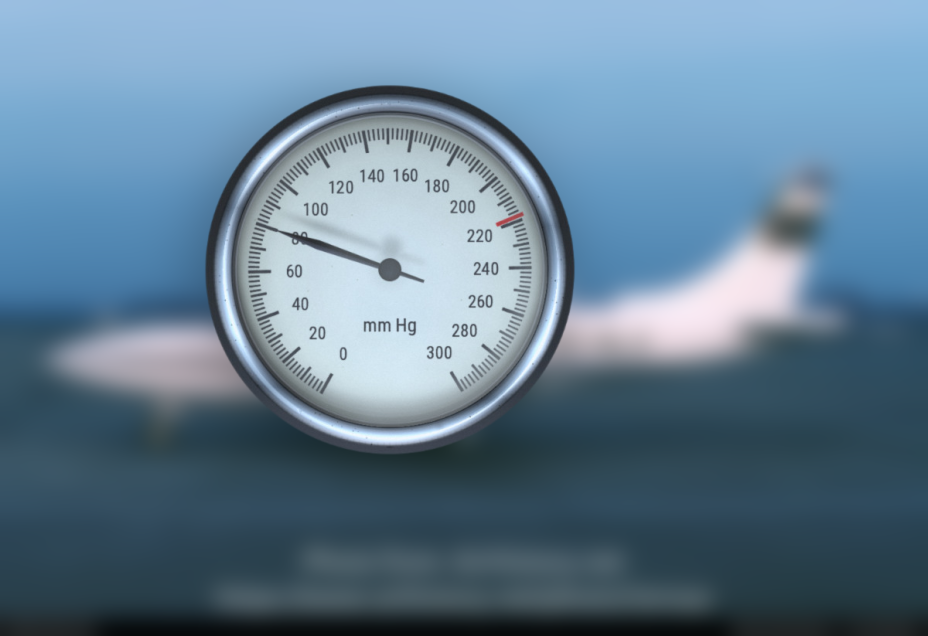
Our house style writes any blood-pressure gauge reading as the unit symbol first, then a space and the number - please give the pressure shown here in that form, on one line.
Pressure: mmHg 80
